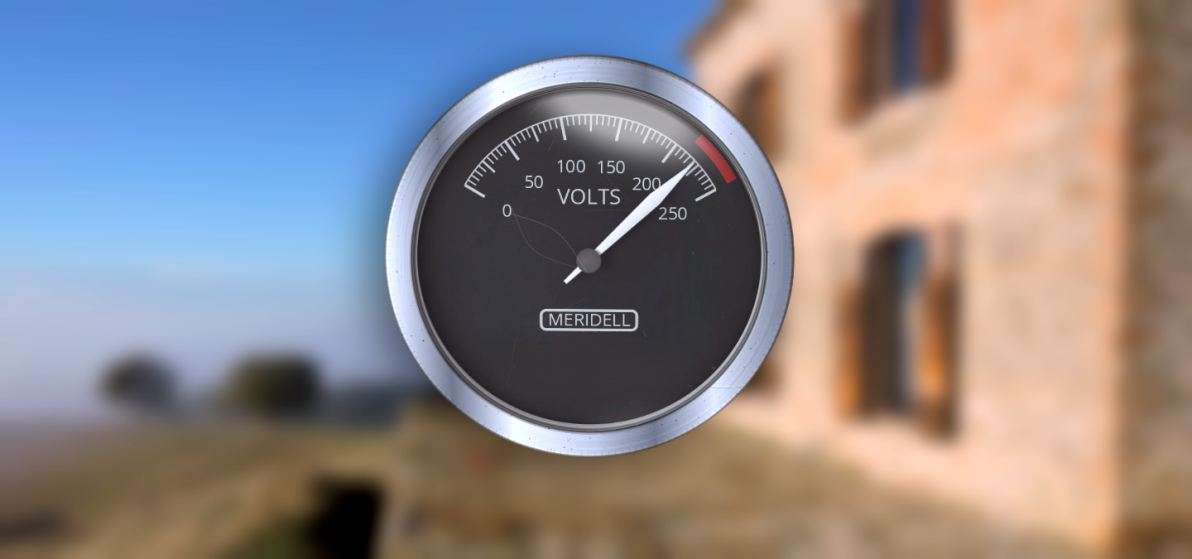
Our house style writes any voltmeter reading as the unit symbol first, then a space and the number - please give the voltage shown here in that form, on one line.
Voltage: V 220
